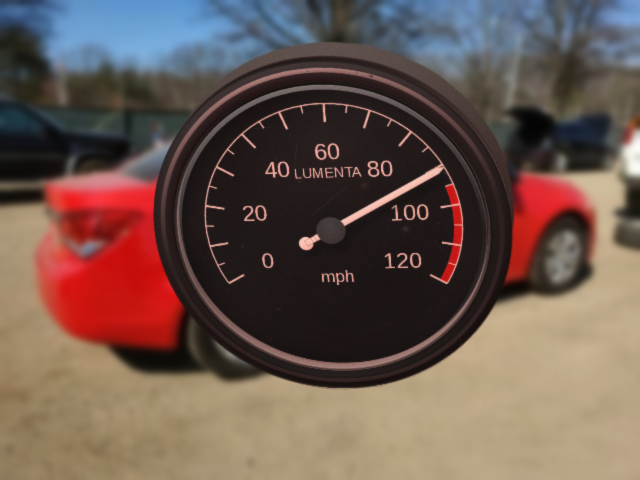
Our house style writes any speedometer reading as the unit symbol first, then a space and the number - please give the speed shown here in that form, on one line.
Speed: mph 90
